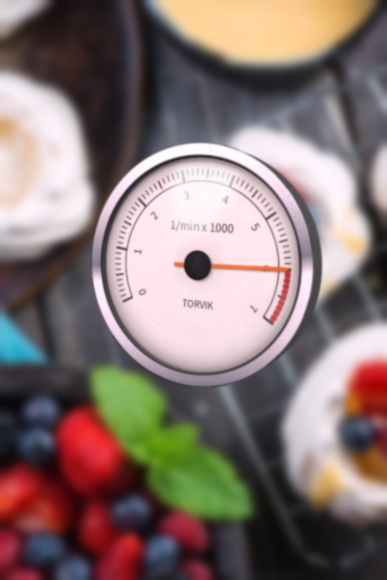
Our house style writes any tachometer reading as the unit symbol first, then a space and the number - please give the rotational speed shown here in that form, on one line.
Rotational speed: rpm 6000
